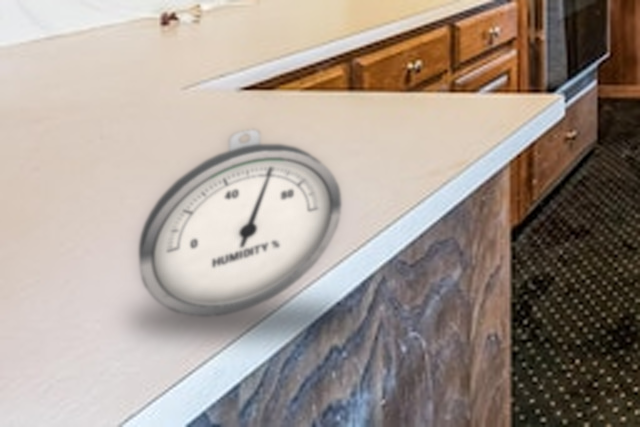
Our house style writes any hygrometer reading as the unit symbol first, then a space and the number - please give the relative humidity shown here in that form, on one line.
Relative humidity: % 60
